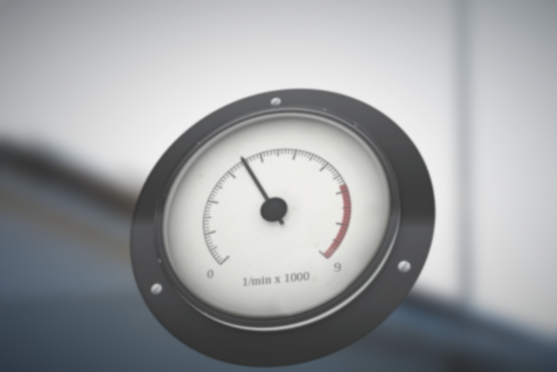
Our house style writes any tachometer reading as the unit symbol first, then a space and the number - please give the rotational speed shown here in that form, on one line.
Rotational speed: rpm 3500
